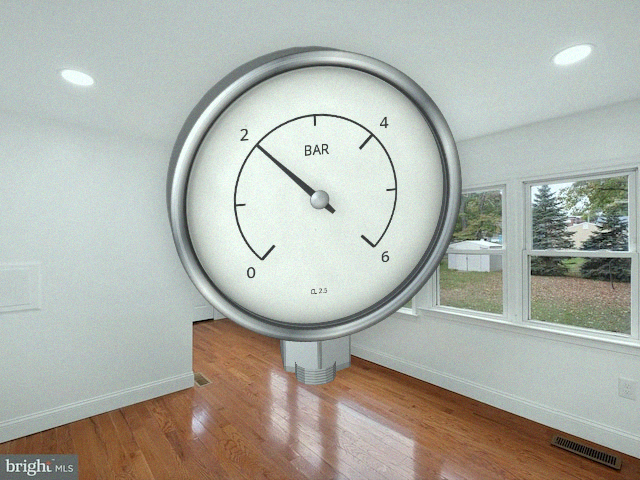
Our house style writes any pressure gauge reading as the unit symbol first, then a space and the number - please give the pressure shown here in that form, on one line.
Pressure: bar 2
